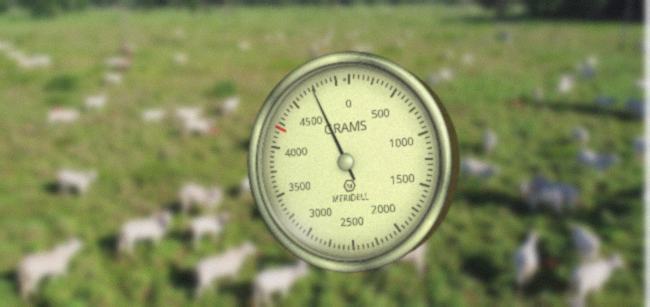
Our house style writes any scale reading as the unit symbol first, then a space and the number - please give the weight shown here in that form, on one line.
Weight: g 4750
